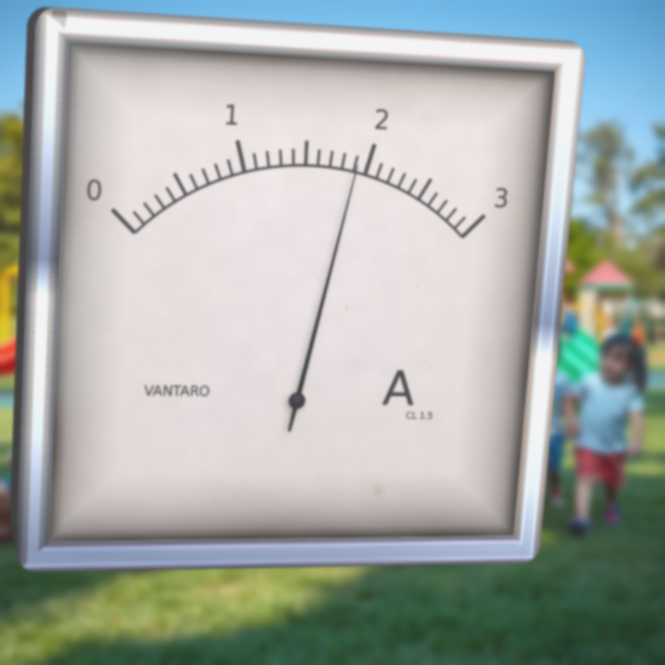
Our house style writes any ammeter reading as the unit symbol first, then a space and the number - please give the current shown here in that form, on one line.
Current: A 1.9
